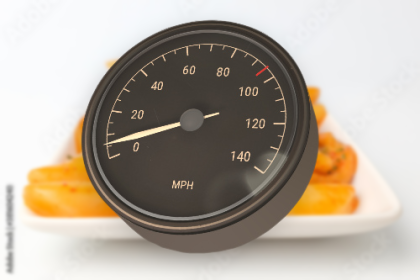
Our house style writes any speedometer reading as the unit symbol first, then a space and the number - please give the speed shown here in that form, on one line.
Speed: mph 5
